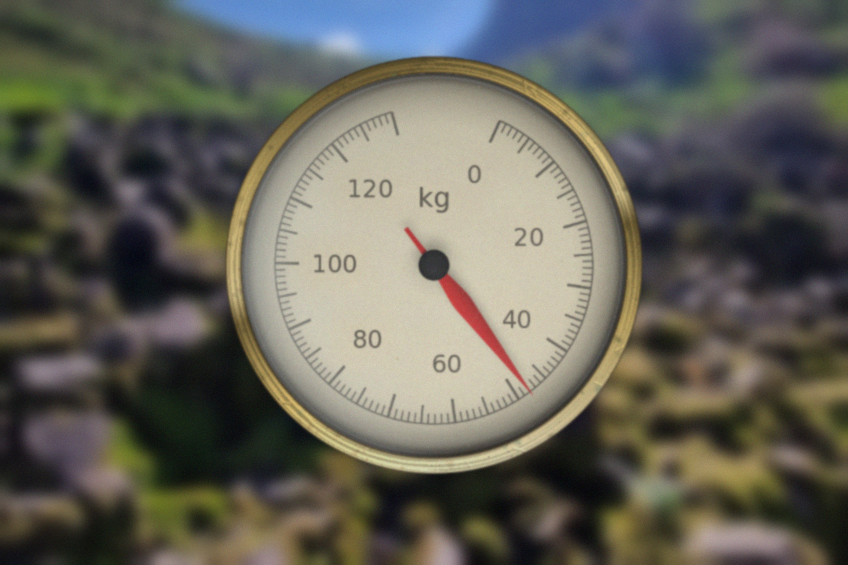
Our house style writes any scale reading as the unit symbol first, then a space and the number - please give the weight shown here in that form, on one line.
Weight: kg 48
